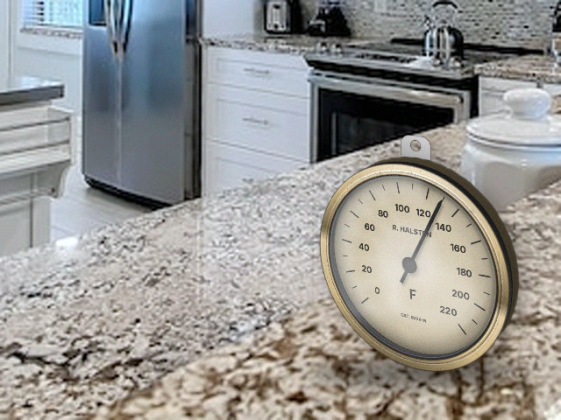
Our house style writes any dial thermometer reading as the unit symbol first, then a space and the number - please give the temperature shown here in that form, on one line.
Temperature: °F 130
